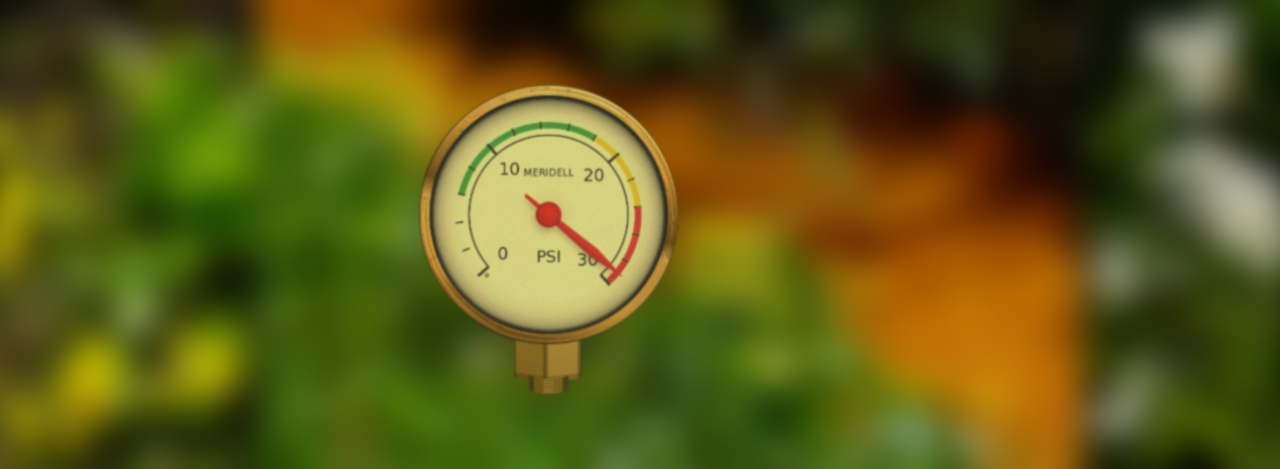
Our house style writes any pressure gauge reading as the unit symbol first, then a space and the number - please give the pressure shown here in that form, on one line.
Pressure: psi 29
